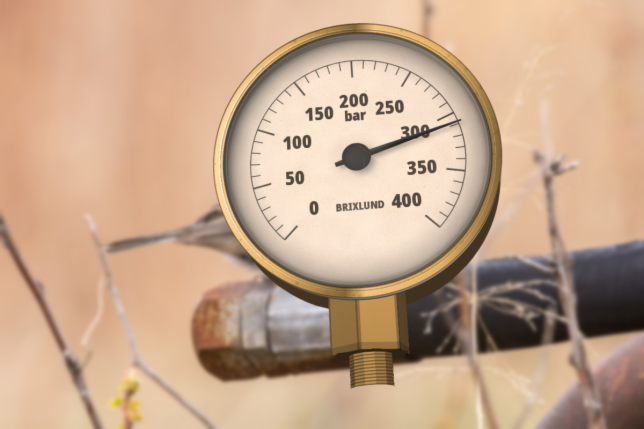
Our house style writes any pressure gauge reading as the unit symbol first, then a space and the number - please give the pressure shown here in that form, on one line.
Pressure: bar 310
